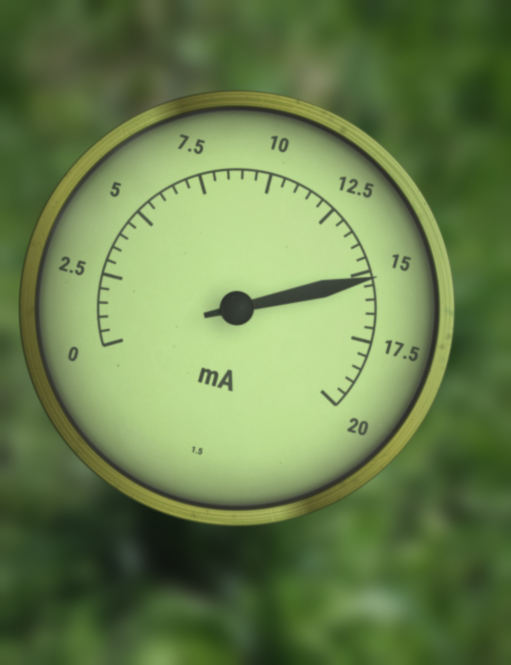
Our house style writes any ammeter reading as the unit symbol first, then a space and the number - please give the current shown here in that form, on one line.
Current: mA 15.25
